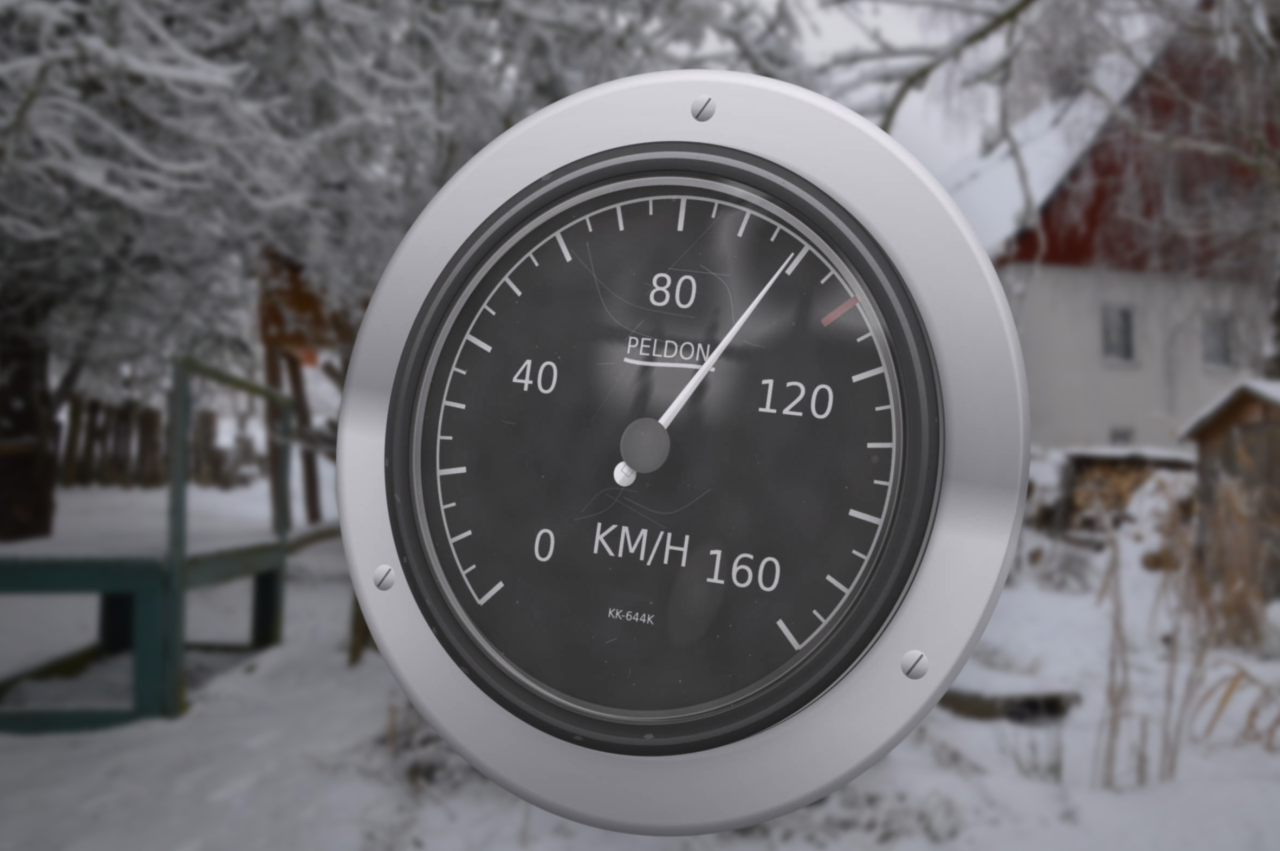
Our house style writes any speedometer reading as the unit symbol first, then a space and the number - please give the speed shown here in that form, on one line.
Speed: km/h 100
